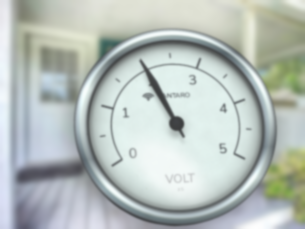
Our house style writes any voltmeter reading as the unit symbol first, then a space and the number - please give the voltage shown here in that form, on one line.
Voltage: V 2
